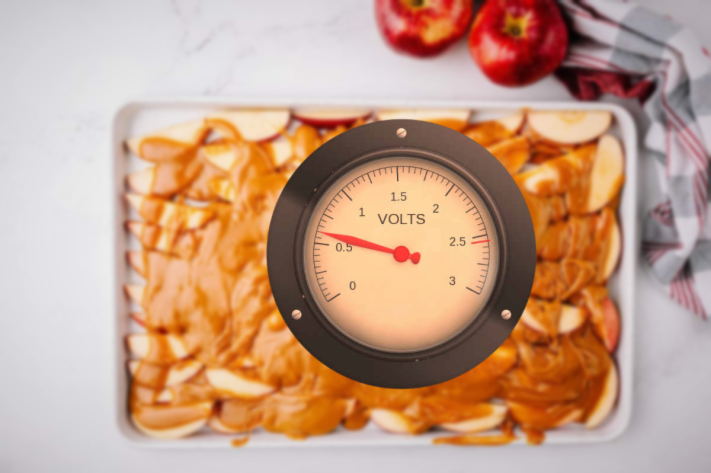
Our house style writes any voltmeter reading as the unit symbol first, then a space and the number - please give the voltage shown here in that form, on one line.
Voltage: V 0.6
